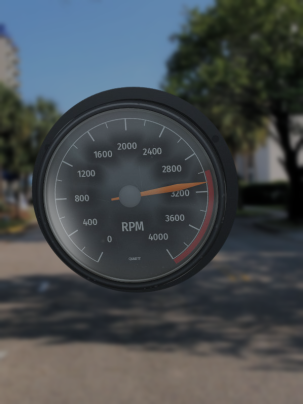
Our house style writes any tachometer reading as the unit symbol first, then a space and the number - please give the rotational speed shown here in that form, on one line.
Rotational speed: rpm 3100
